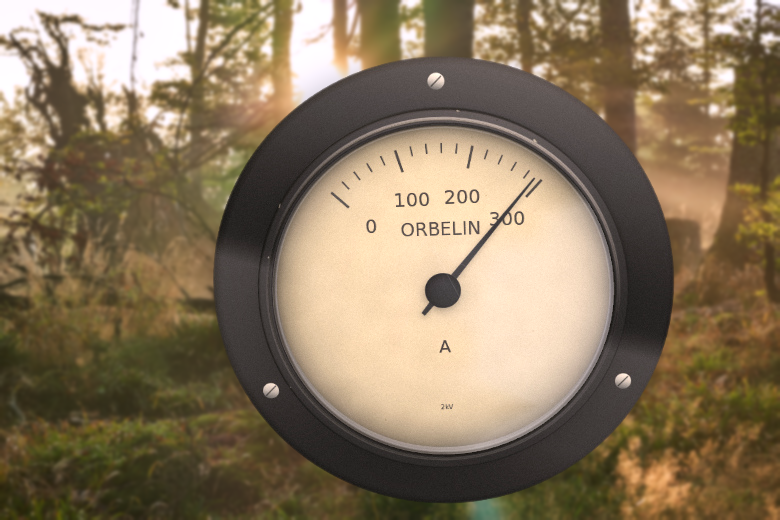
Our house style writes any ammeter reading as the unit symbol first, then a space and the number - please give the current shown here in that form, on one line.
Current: A 290
